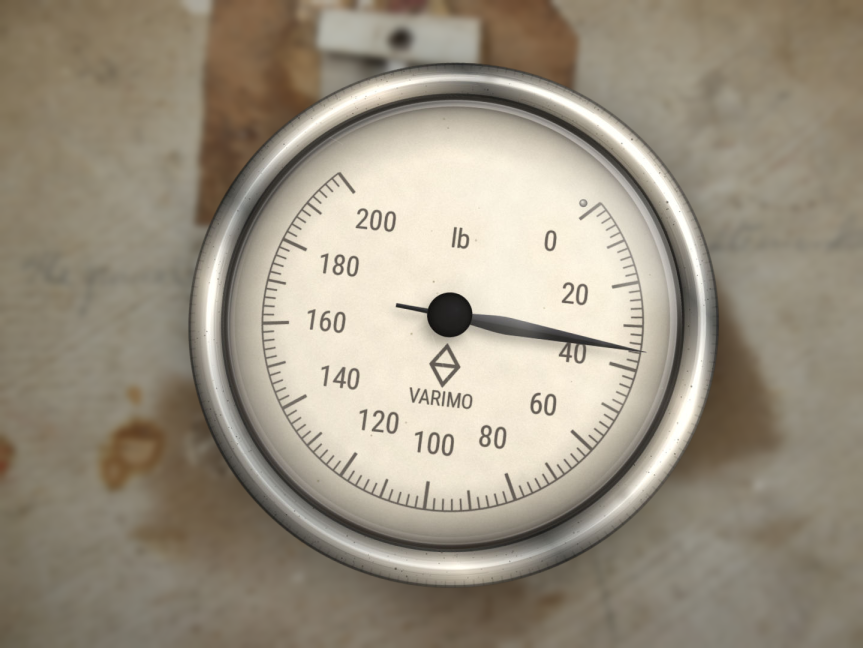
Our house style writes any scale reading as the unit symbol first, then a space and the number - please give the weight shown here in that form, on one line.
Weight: lb 36
